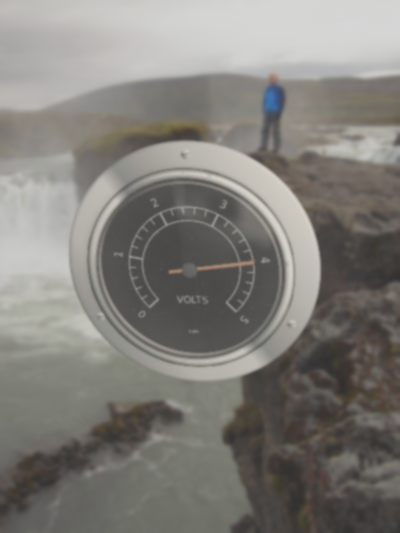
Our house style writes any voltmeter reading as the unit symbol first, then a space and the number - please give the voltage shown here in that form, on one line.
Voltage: V 4
